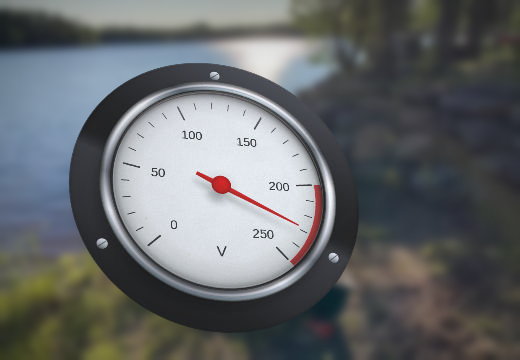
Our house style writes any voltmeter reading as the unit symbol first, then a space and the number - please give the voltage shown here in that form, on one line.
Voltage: V 230
